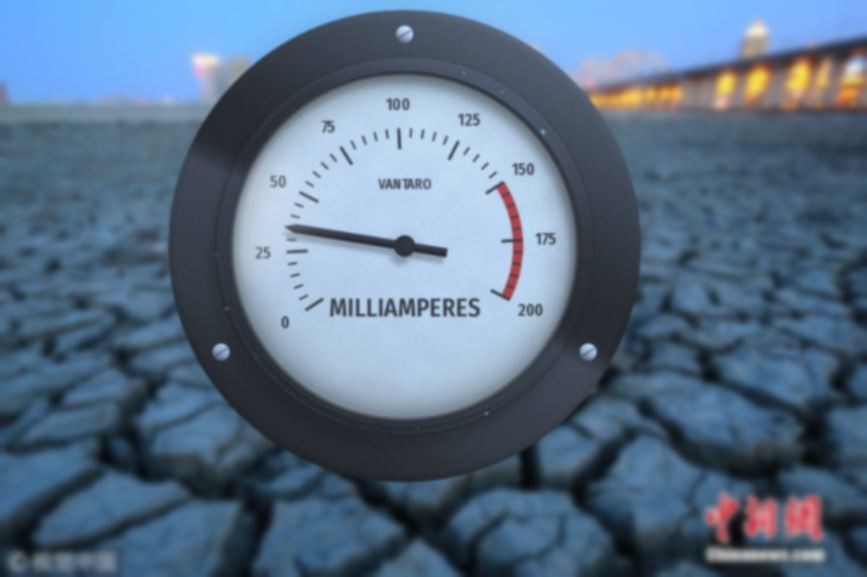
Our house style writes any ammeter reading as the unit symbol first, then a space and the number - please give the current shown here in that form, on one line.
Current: mA 35
